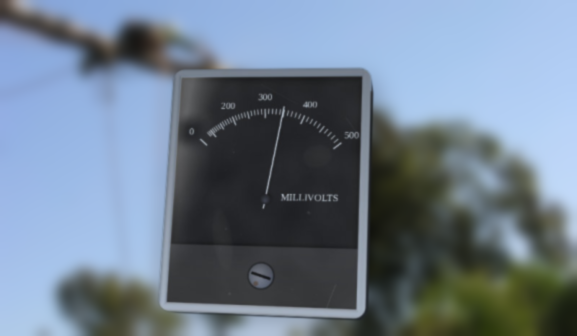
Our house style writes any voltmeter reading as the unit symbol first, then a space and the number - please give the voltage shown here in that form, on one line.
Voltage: mV 350
